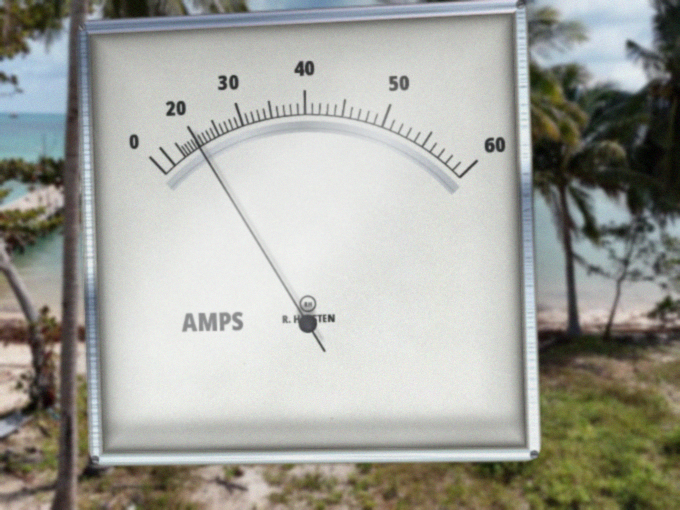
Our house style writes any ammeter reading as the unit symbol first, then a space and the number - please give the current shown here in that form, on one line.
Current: A 20
